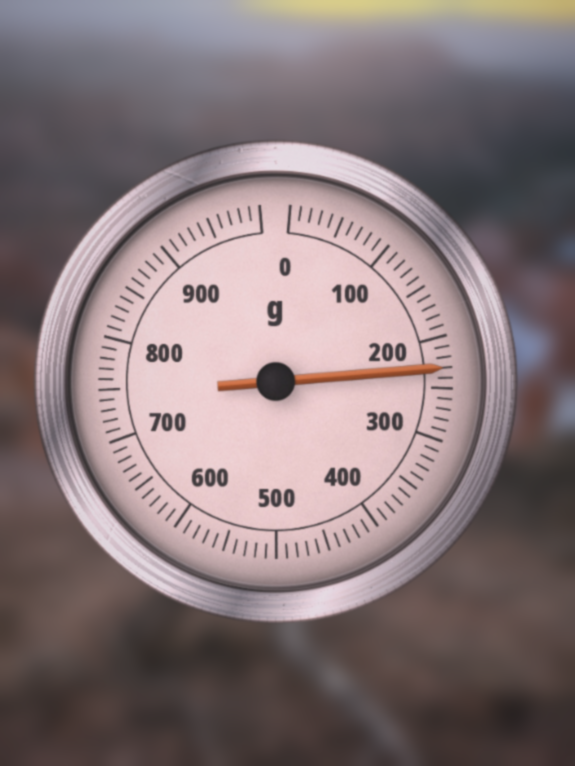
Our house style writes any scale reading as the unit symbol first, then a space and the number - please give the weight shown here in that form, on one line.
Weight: g 230
